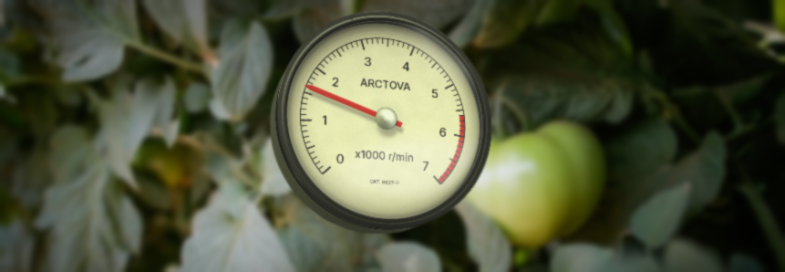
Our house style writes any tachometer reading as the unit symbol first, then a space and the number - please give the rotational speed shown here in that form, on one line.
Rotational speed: rpm 1600
